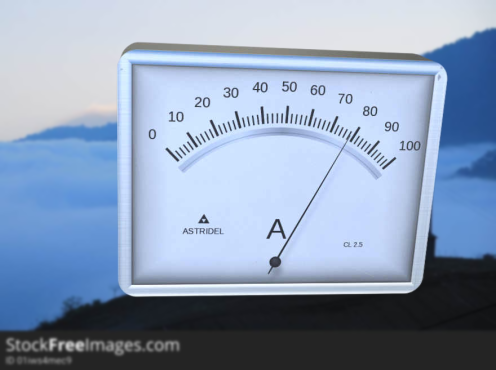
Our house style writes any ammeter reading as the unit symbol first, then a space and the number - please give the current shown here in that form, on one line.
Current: A 78
